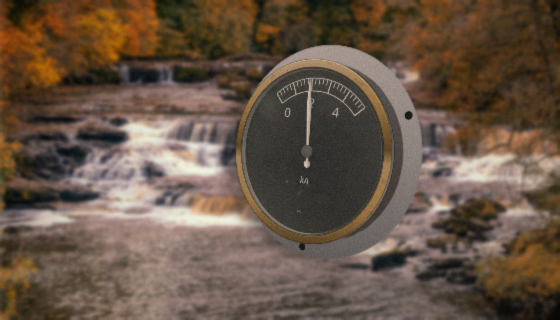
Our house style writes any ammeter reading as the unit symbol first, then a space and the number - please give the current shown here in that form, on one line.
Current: kA 2
